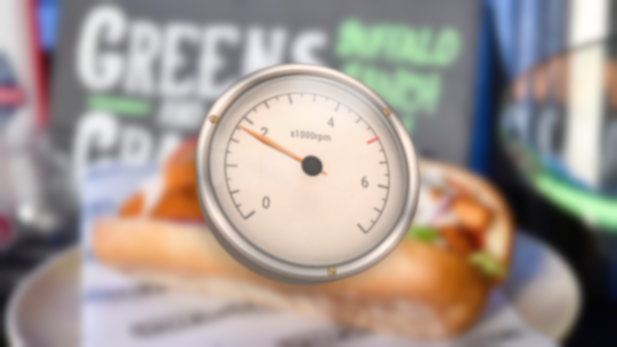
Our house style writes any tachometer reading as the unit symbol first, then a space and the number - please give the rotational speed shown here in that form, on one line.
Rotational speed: rpm 1750
